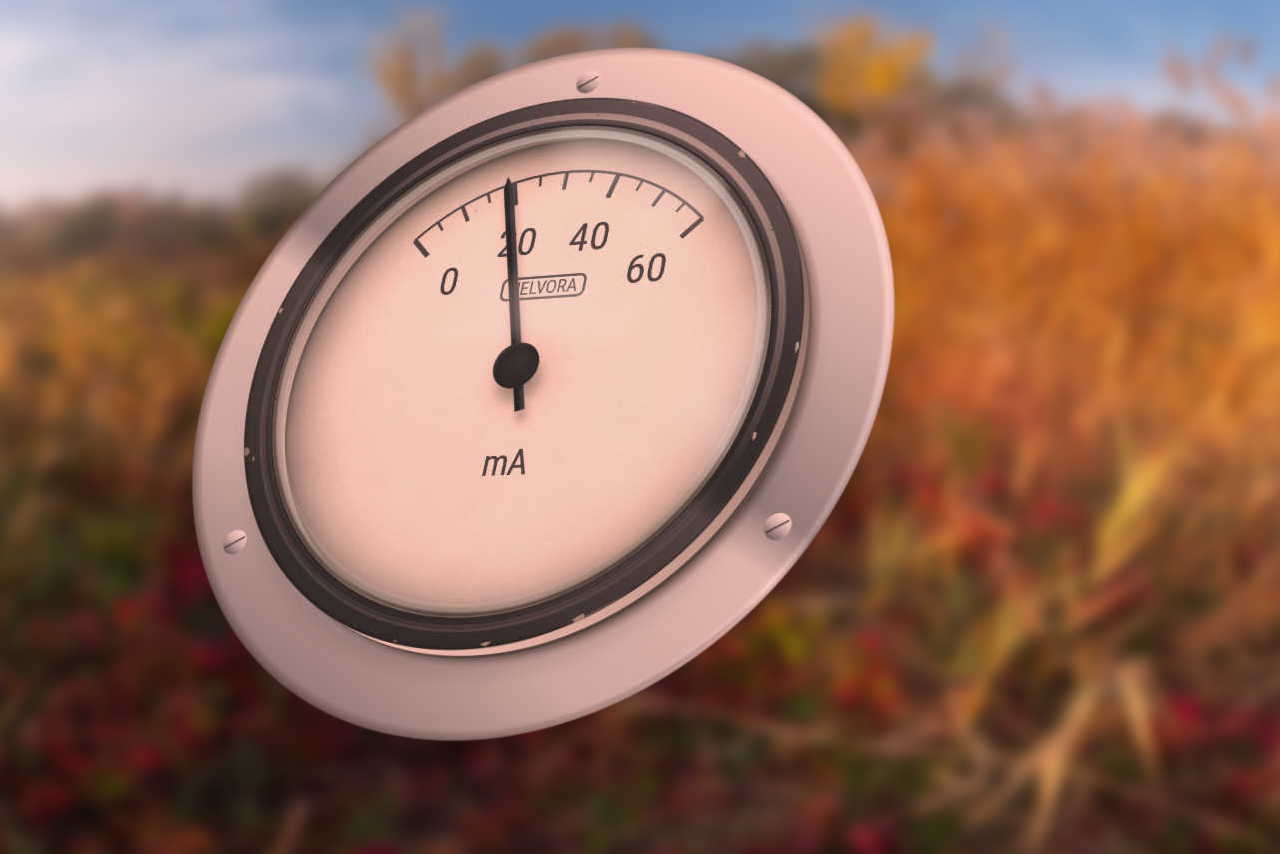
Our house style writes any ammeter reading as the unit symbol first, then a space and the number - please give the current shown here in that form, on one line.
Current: mA 20
